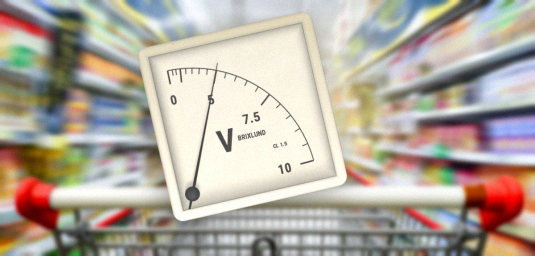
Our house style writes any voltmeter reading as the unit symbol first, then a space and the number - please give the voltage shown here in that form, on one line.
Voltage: V 5
